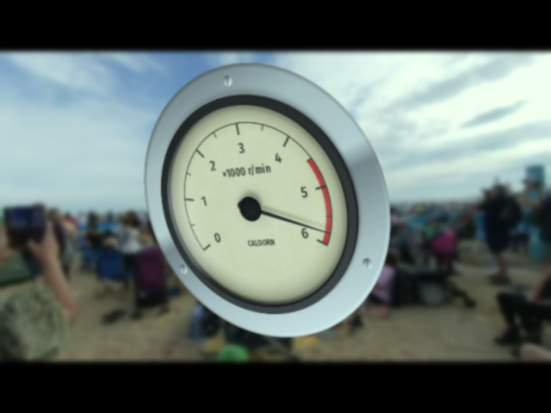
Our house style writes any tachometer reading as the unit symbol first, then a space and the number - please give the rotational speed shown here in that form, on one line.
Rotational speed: rpm 5750
